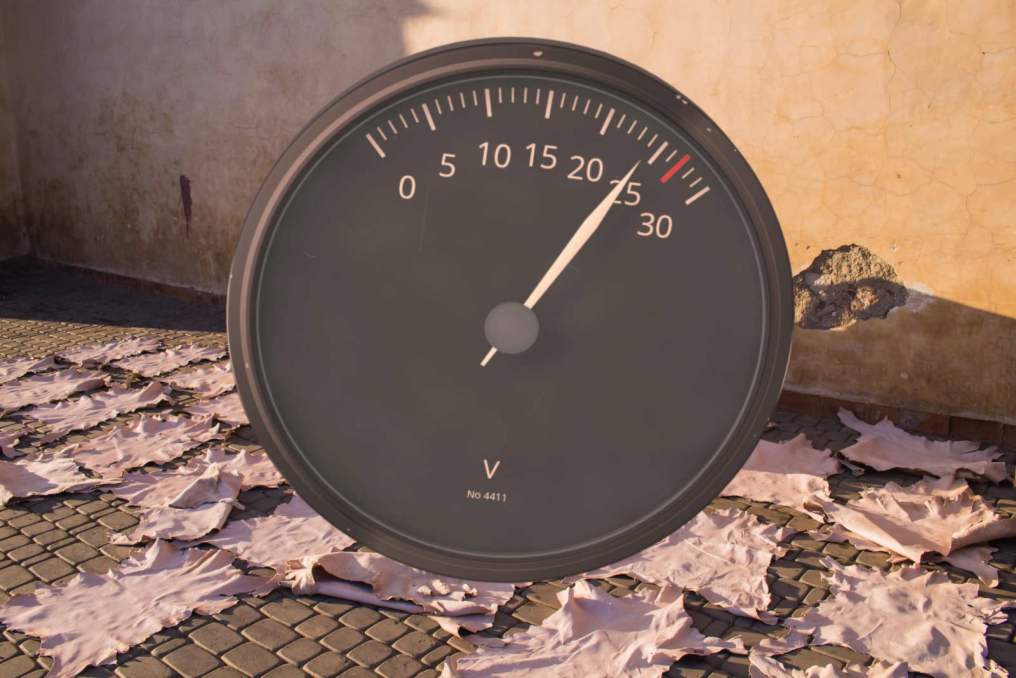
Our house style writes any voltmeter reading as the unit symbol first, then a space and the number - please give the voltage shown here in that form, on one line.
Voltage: V 24
